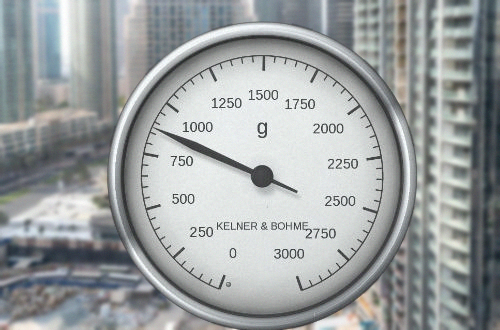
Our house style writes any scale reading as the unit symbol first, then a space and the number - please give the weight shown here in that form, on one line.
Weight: g 875
